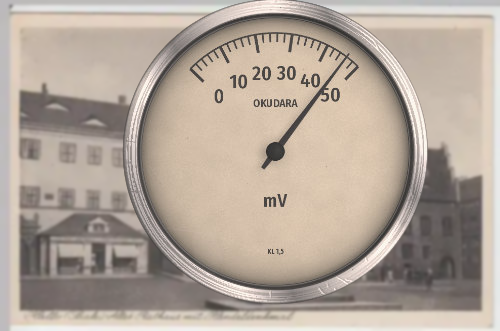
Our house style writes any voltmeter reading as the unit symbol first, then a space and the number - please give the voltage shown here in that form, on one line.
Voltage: mV 46
